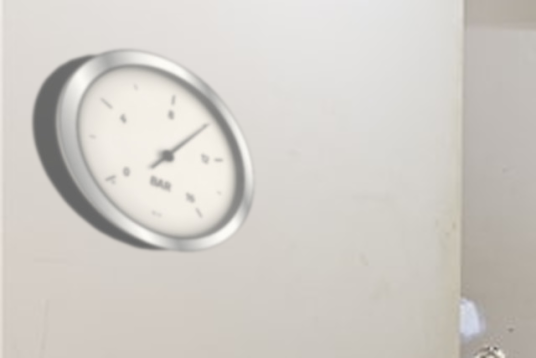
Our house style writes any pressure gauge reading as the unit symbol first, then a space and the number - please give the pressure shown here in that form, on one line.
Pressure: bar 10
